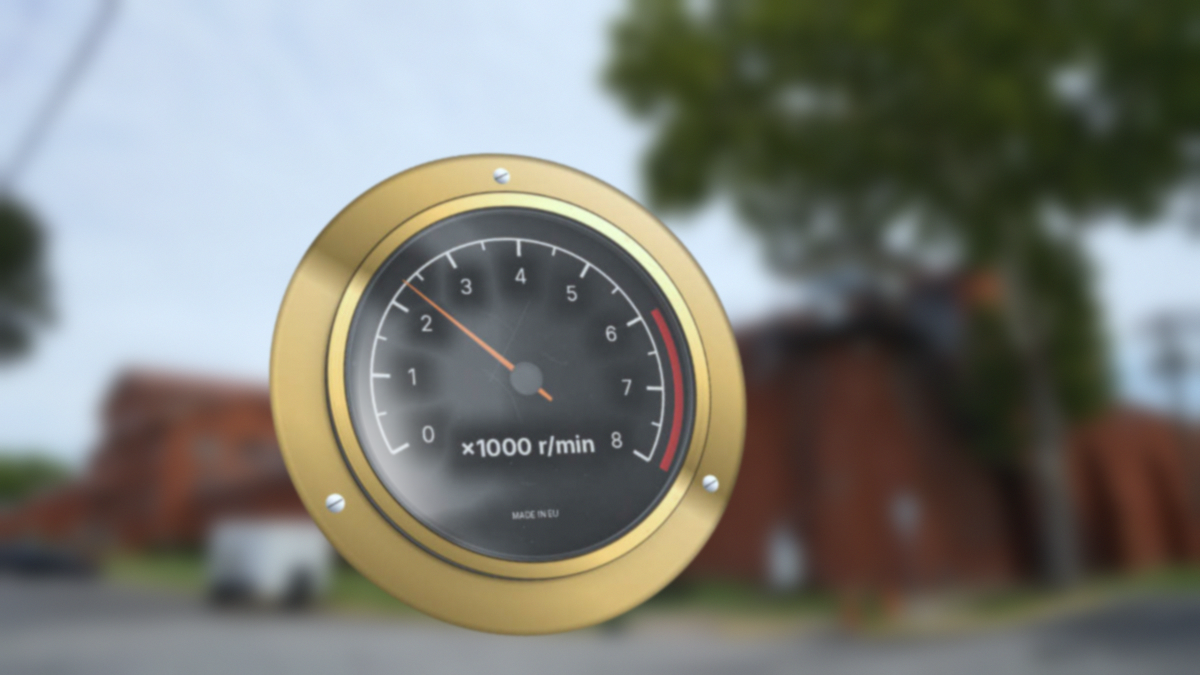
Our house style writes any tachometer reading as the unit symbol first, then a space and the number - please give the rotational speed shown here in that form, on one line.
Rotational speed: rpm 2250
